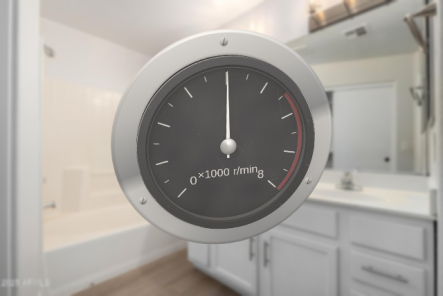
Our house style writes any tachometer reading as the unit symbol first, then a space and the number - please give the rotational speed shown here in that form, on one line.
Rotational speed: rpm 4000
